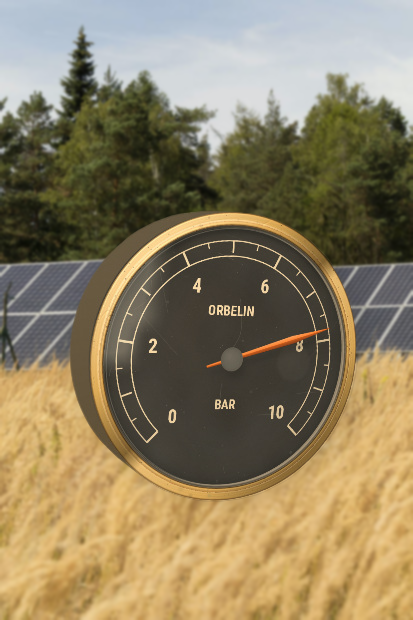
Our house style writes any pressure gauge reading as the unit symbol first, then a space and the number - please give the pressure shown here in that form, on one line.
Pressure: bar 7.75
